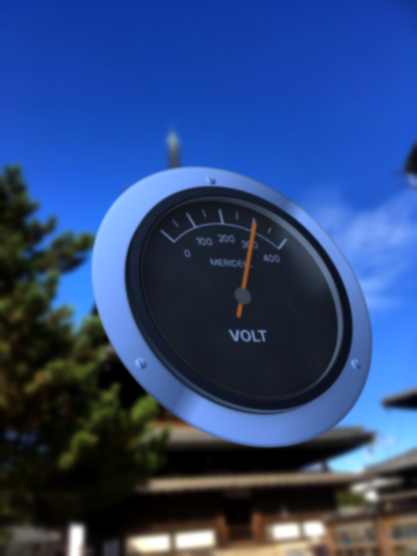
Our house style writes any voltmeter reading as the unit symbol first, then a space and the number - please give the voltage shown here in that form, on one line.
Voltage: V 300
